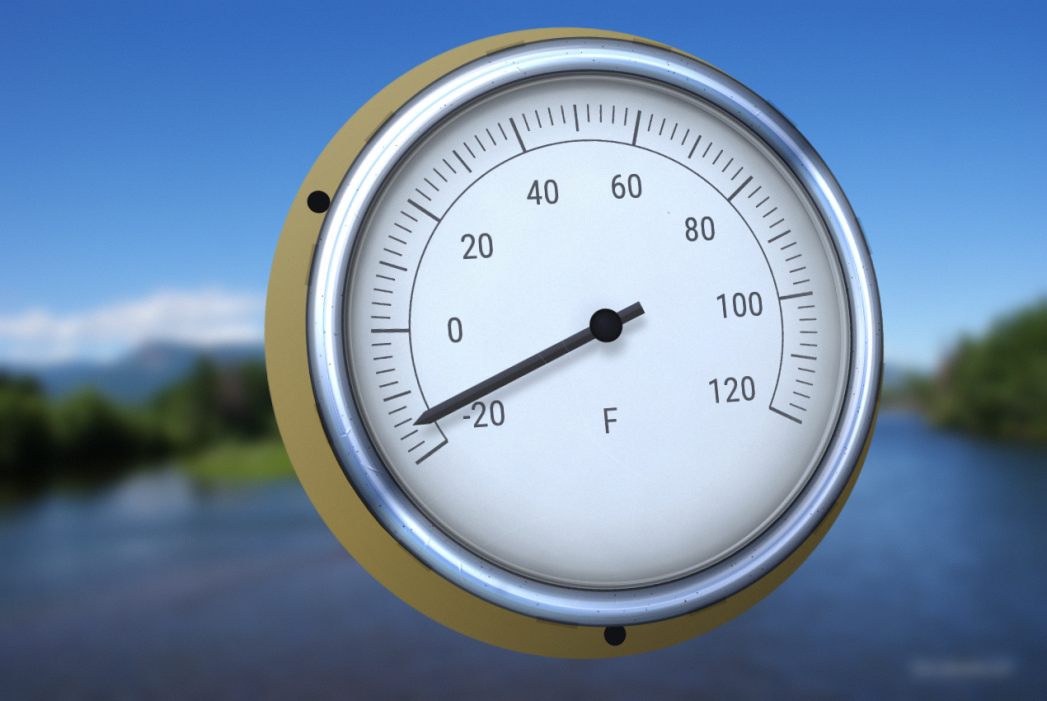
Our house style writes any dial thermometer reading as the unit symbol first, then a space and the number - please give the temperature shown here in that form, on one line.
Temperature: °F -15
